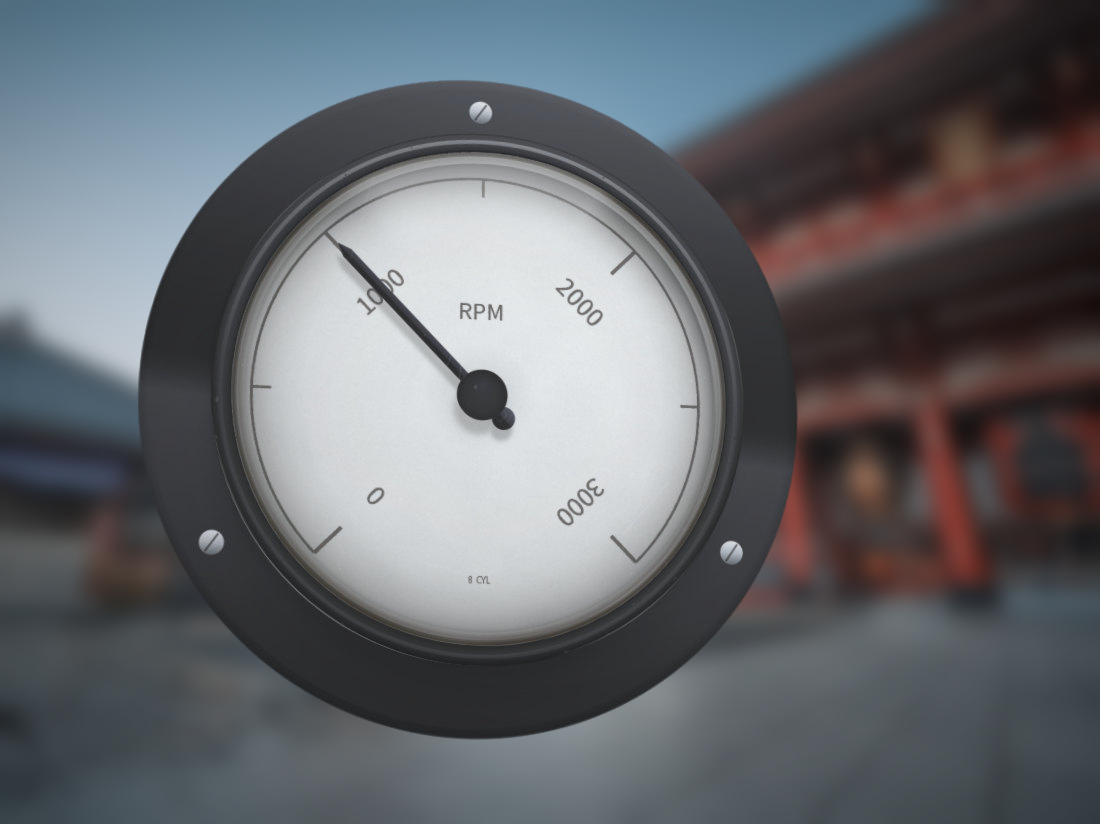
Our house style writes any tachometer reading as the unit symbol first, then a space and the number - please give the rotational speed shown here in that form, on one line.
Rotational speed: rpm 1000
